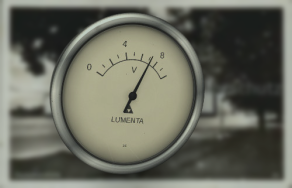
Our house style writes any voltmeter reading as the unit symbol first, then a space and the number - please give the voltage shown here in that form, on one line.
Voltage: V 7
